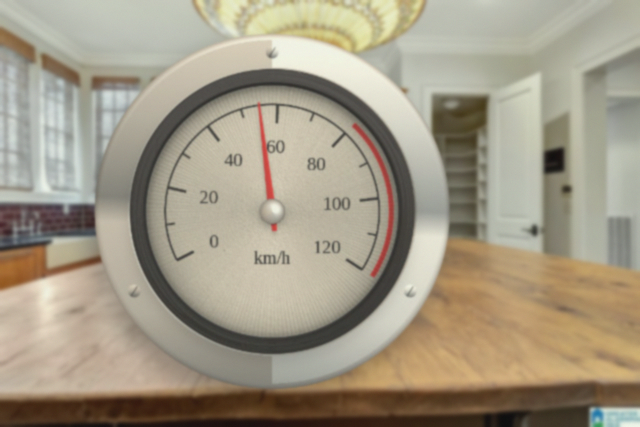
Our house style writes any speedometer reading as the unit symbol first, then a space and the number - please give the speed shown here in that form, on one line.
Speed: km/h 55
